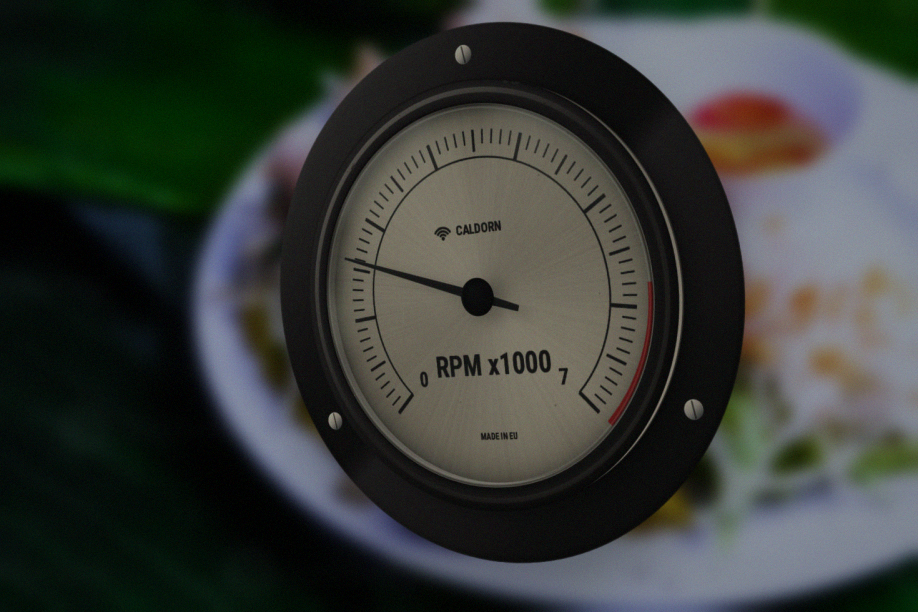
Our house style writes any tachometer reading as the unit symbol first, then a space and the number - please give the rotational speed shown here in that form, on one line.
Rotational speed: rpm 1600
